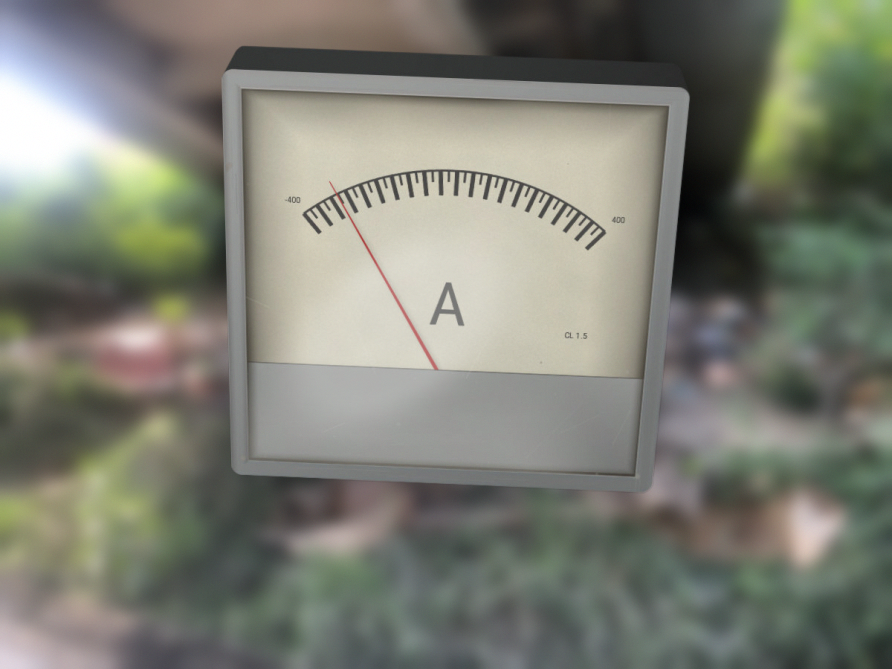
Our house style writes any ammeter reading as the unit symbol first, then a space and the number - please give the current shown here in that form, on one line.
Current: A -300
